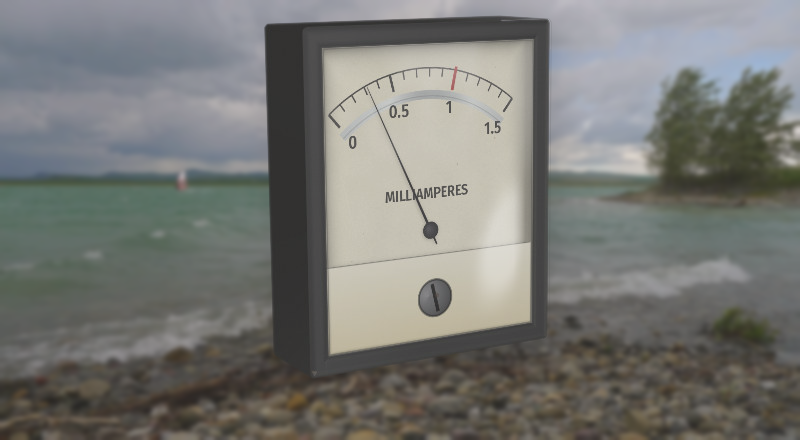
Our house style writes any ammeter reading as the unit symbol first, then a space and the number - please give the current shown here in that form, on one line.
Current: mA 0.3
